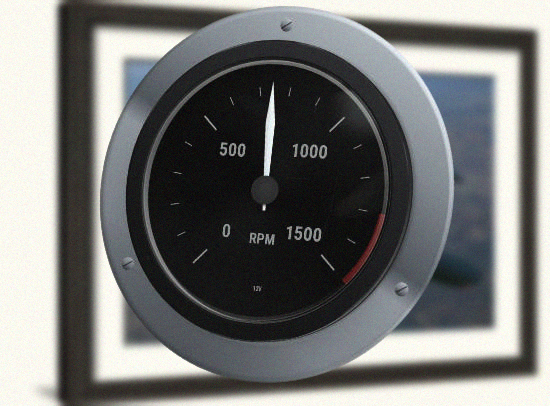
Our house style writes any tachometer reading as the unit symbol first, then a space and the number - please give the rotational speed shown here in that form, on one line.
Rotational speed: rpm 750
